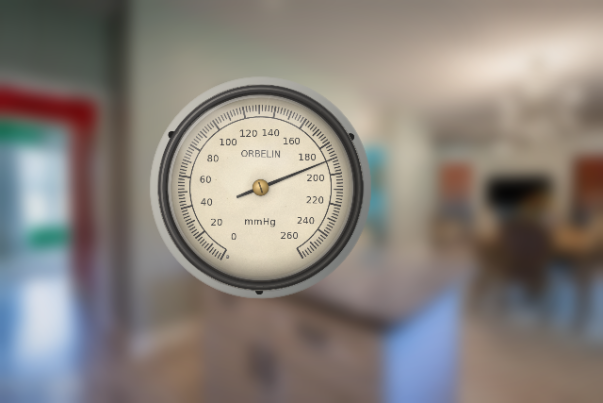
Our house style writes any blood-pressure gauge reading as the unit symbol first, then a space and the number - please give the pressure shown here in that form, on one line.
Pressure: mmHg 190
